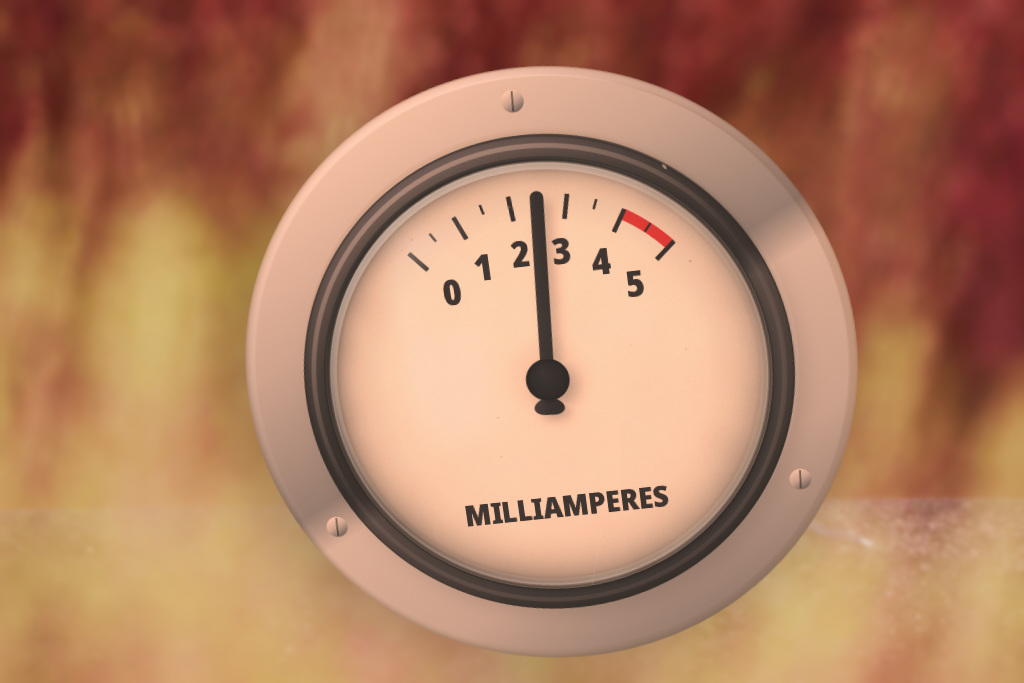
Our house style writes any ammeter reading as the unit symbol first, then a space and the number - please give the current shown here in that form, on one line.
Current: mA 2.5
